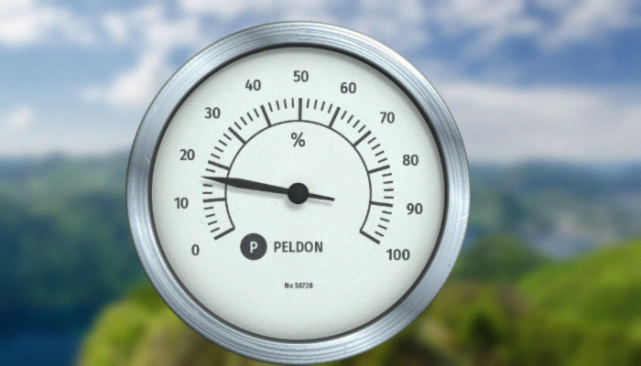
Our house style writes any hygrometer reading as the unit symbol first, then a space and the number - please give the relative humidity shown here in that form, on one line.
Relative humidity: % 16
